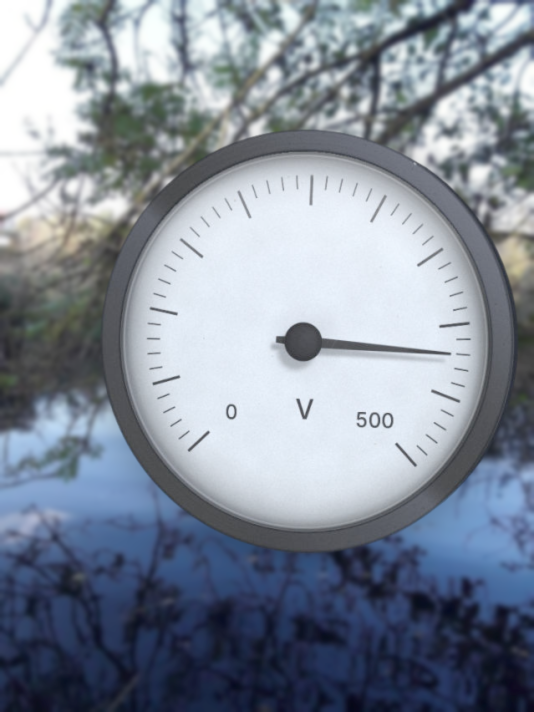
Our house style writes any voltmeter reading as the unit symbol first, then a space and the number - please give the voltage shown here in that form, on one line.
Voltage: V 420
